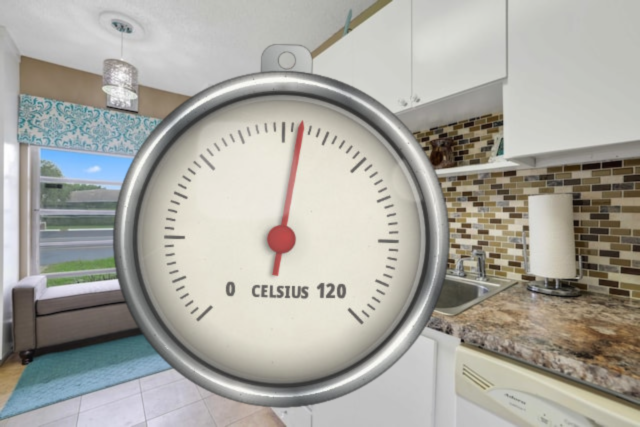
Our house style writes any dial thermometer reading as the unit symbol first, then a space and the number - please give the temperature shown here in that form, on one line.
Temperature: °C 64
